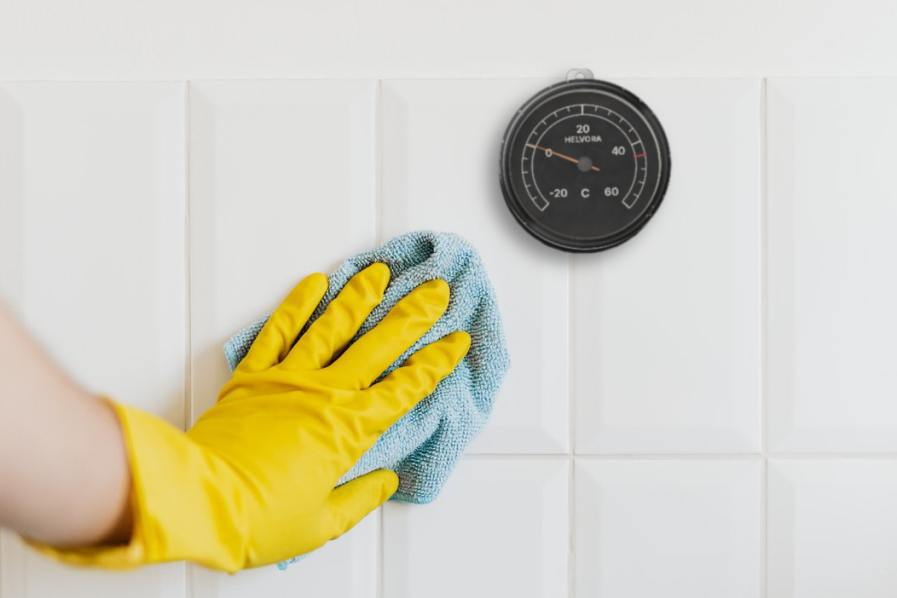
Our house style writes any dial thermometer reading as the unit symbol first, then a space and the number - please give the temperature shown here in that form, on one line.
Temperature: °C 0
